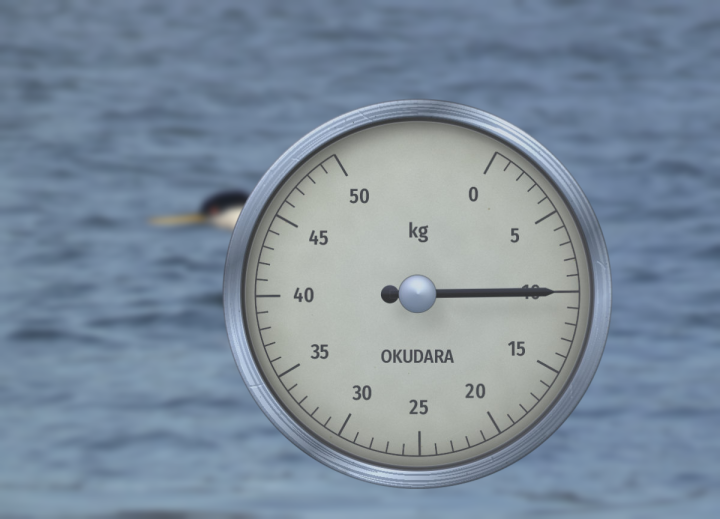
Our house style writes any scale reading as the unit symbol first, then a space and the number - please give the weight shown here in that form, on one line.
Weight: kg 10
